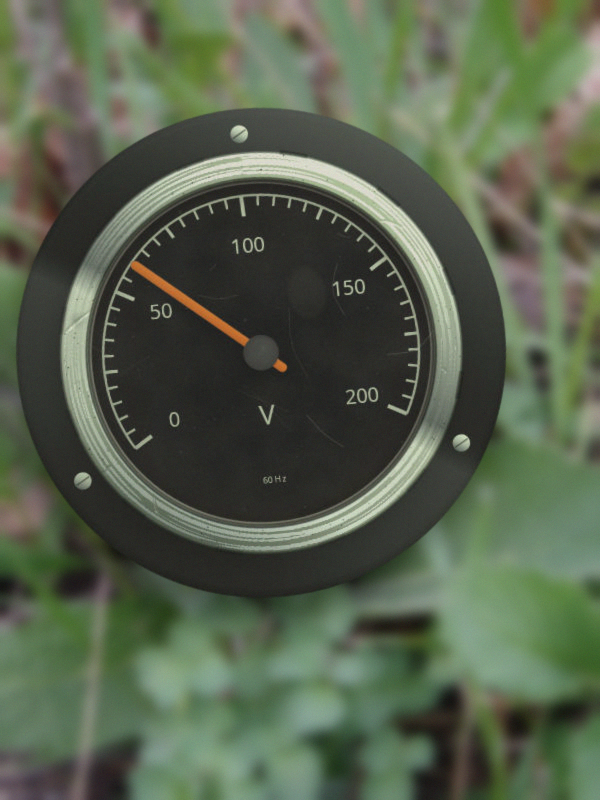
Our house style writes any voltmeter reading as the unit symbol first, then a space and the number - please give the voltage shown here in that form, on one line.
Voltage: V 60
